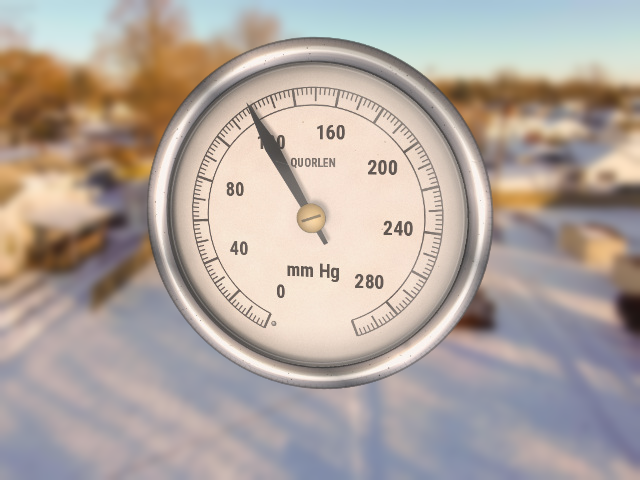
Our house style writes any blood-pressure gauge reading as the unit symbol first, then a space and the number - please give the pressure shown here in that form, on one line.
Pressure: mmHg 120
